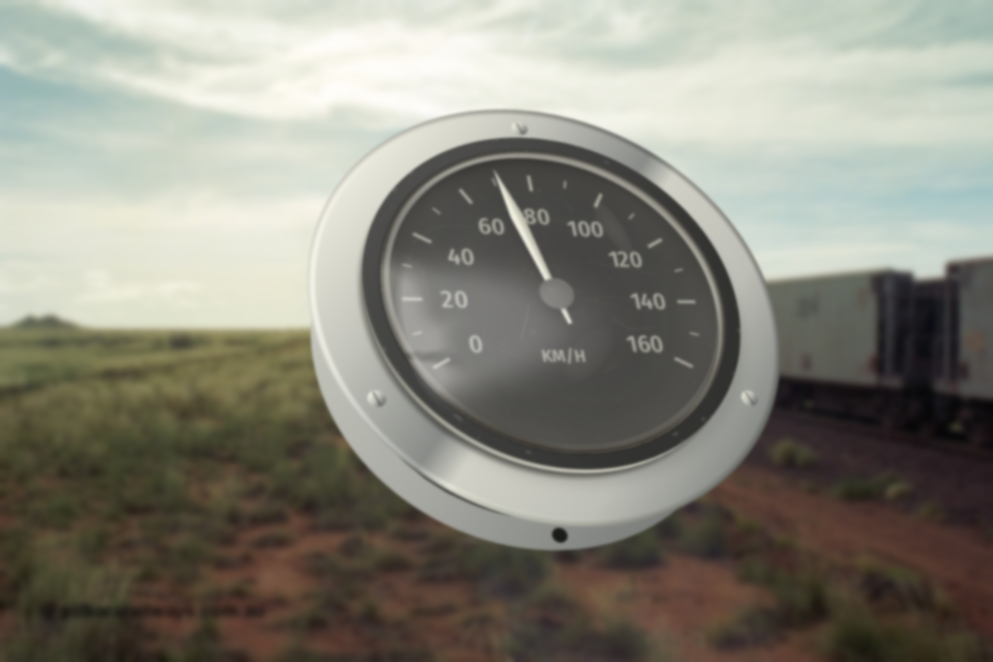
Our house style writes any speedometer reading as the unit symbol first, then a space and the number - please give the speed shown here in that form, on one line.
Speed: km/h 70
